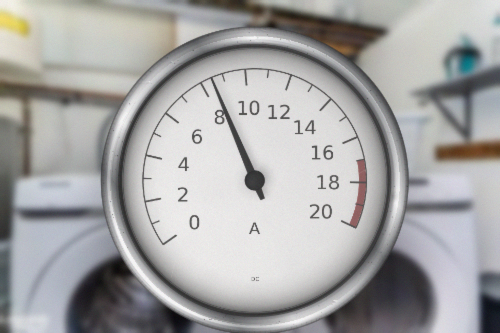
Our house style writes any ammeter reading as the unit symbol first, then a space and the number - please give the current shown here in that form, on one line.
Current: A 8.5
